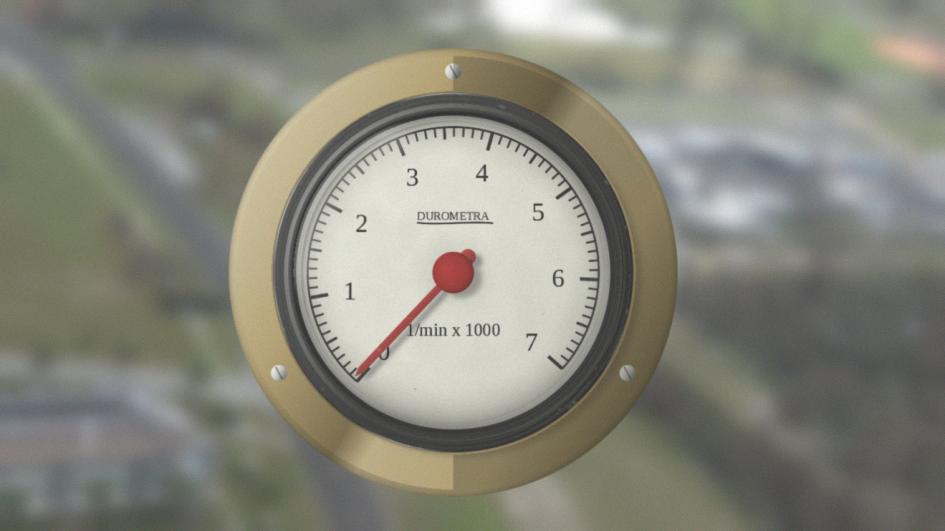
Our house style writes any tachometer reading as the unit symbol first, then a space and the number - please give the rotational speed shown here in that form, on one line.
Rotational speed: rpm 50
